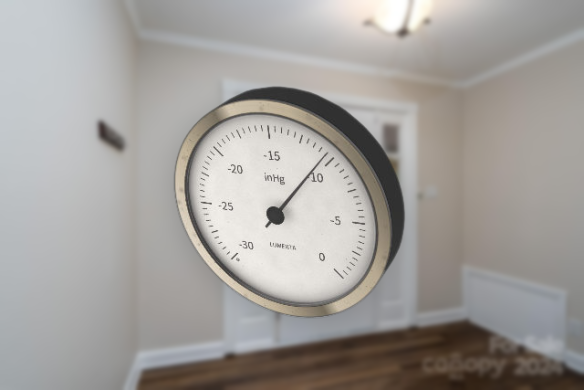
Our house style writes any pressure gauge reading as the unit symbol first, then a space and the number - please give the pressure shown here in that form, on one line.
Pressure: inHg -10.5
